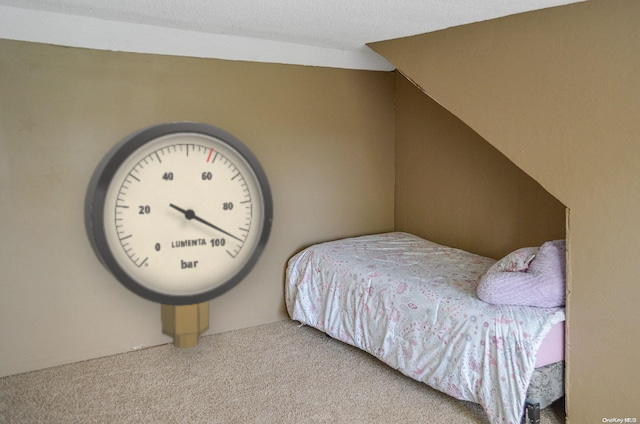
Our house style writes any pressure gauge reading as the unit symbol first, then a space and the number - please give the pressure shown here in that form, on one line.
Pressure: bar 94
